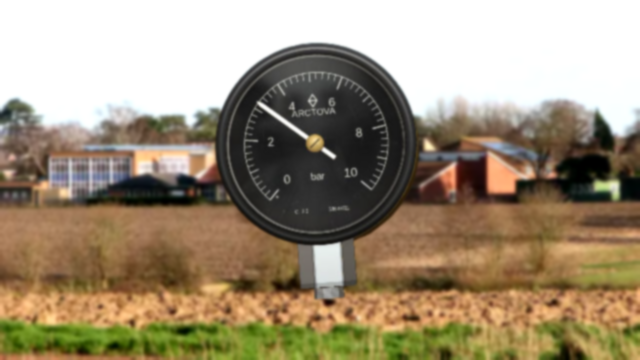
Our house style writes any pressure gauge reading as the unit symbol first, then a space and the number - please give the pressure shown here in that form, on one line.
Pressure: bar 3.2
